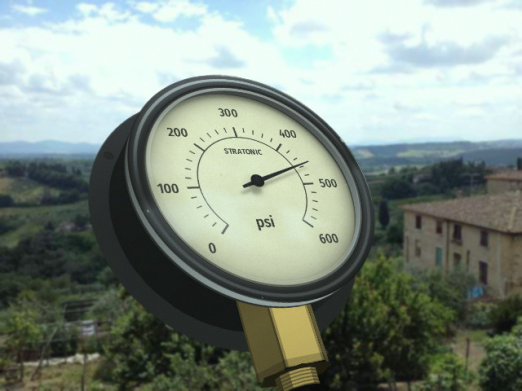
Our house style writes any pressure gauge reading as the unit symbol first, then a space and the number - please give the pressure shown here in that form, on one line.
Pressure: psi 460
